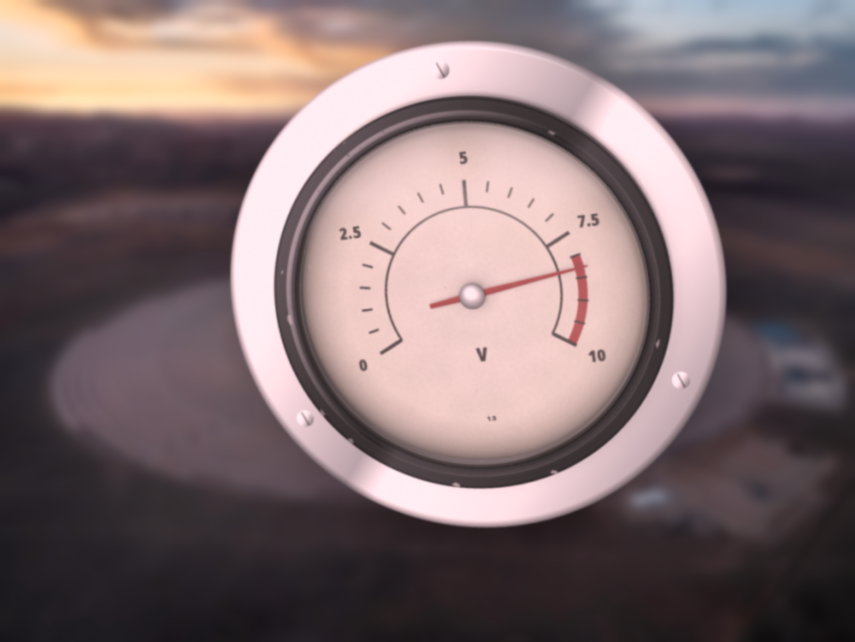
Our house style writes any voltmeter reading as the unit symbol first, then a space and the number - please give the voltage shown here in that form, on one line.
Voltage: V 8.25
